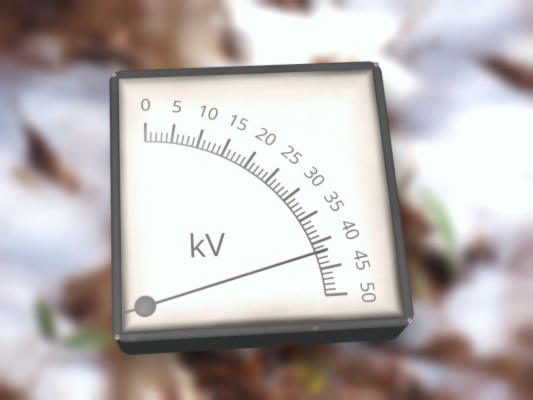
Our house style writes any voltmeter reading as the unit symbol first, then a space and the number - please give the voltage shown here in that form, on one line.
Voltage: kV 42
